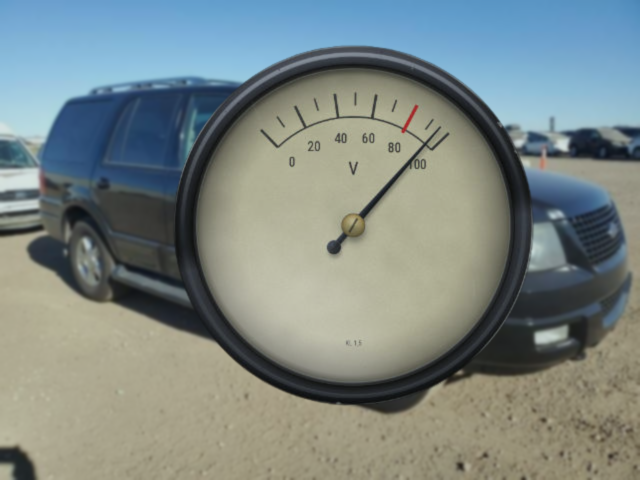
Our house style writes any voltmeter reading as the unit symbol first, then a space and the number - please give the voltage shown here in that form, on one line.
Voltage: V 95
